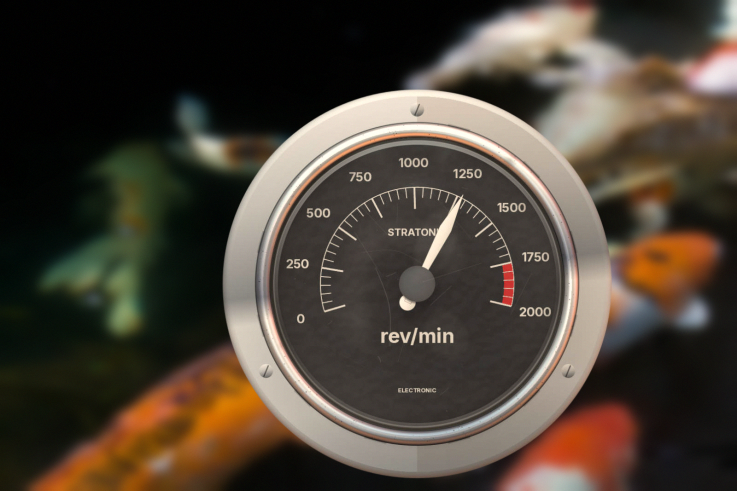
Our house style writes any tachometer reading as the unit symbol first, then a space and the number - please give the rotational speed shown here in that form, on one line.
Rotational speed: rpm 1275
